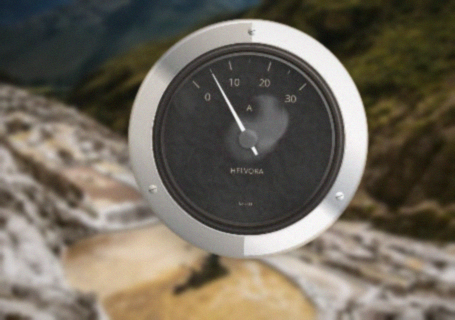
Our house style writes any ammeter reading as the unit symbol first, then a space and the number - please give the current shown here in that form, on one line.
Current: A 5
